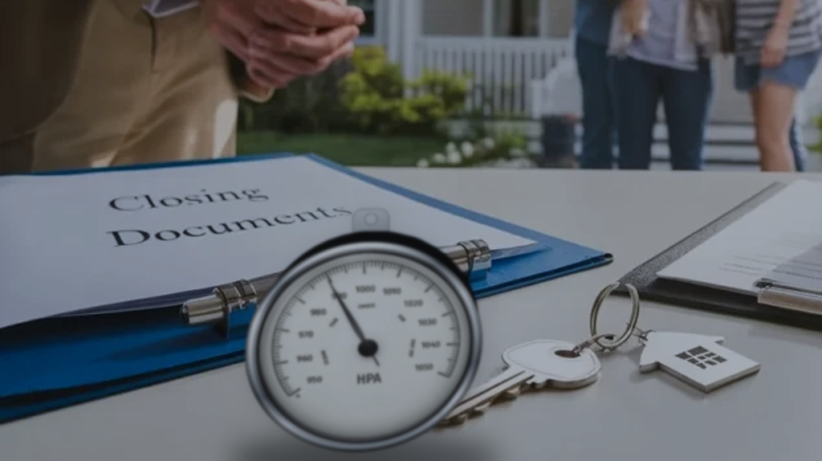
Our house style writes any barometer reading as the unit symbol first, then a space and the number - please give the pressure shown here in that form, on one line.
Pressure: hPa 990
